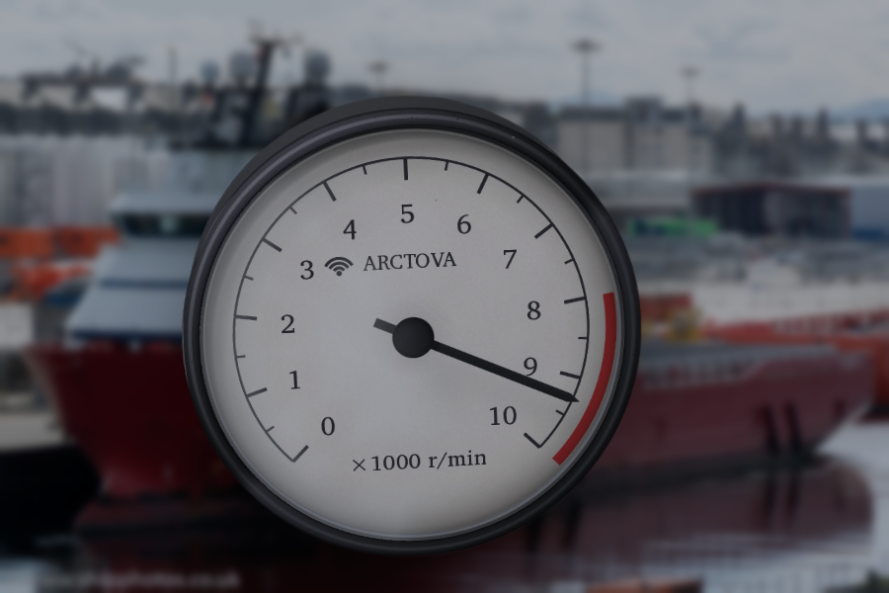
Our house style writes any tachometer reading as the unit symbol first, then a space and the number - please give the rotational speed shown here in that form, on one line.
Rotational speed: rpm 9250
